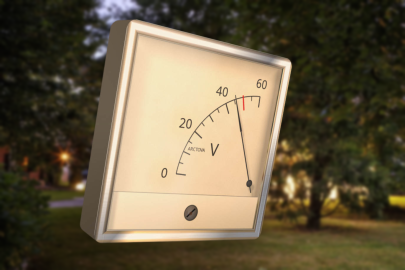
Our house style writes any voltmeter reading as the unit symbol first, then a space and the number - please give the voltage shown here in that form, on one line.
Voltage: V 45
